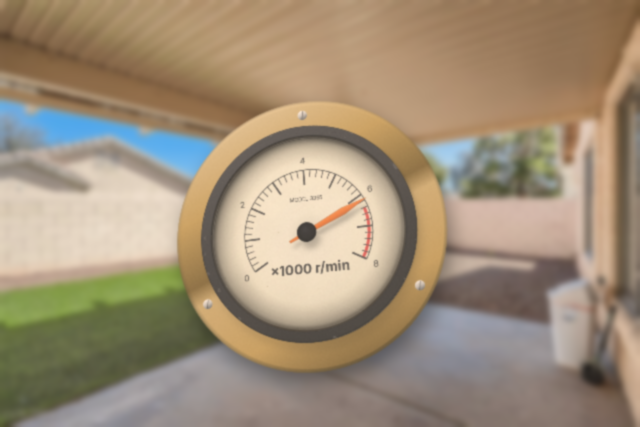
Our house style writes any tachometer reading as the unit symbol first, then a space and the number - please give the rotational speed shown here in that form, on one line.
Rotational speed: rpm 6200
